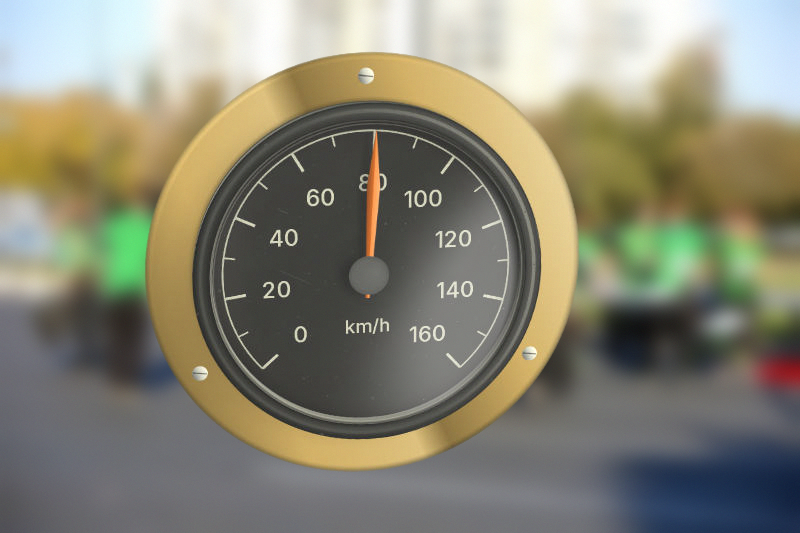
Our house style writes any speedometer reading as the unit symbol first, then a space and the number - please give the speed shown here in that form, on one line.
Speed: km/h 80
